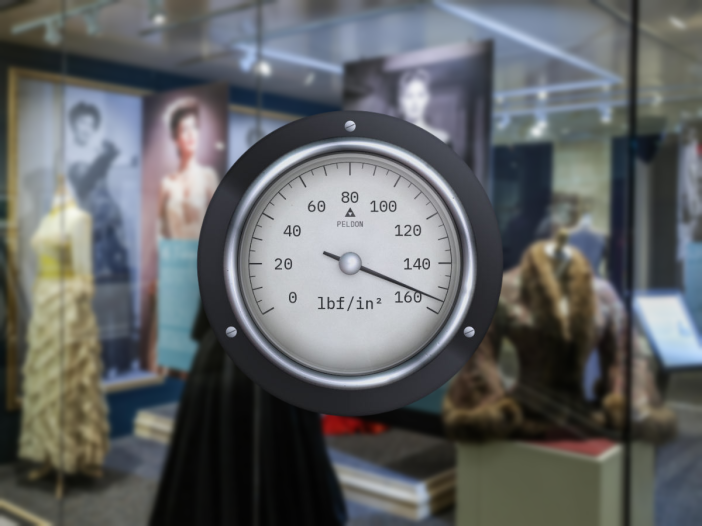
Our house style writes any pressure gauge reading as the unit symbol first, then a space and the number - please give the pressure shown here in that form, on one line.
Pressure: psi 155
